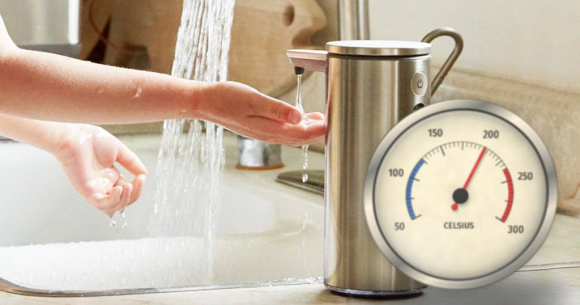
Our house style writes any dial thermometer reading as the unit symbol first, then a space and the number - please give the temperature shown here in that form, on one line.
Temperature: °C 200
